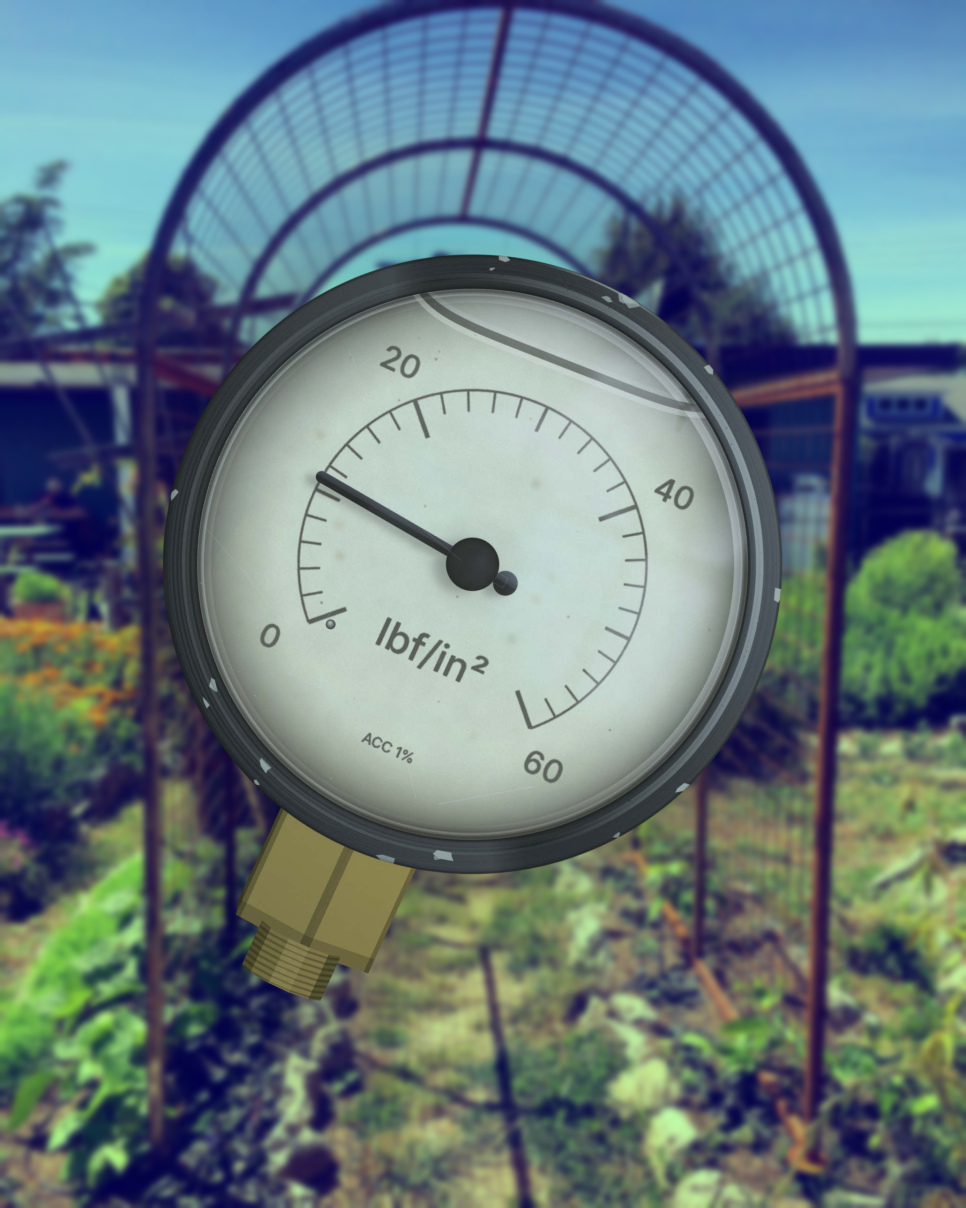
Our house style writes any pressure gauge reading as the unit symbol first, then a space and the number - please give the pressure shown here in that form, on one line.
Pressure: psi 11
